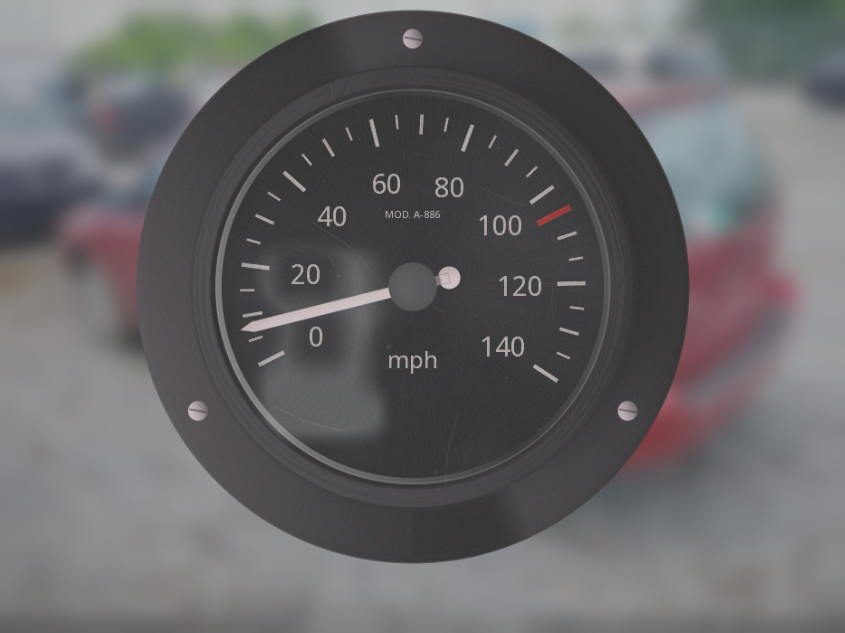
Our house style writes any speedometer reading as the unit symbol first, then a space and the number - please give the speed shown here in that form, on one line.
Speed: mph 7.5
